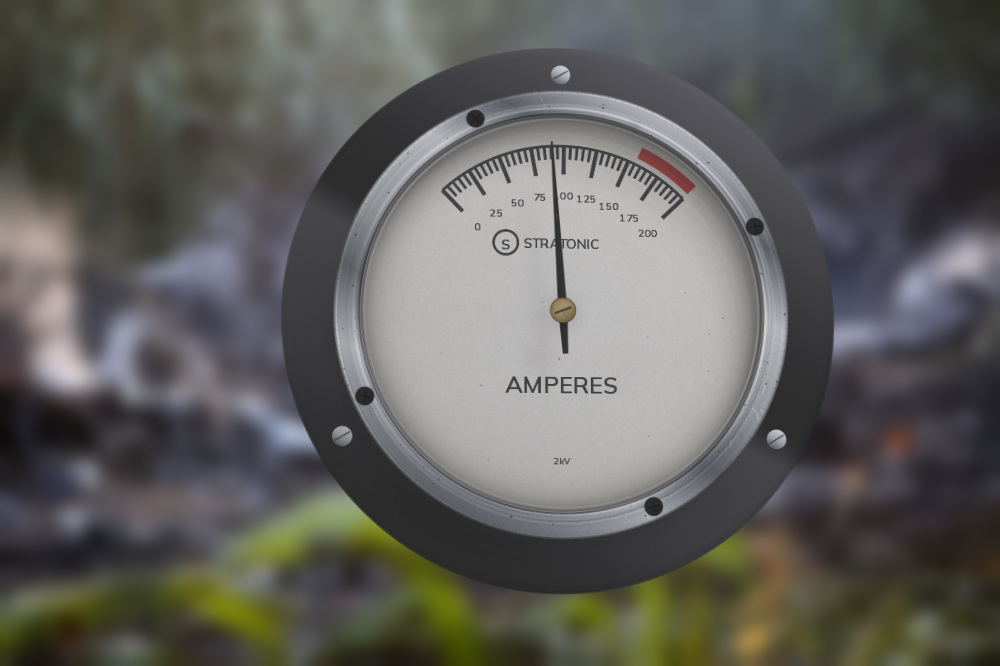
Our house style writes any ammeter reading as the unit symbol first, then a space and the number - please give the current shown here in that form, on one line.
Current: A 90
